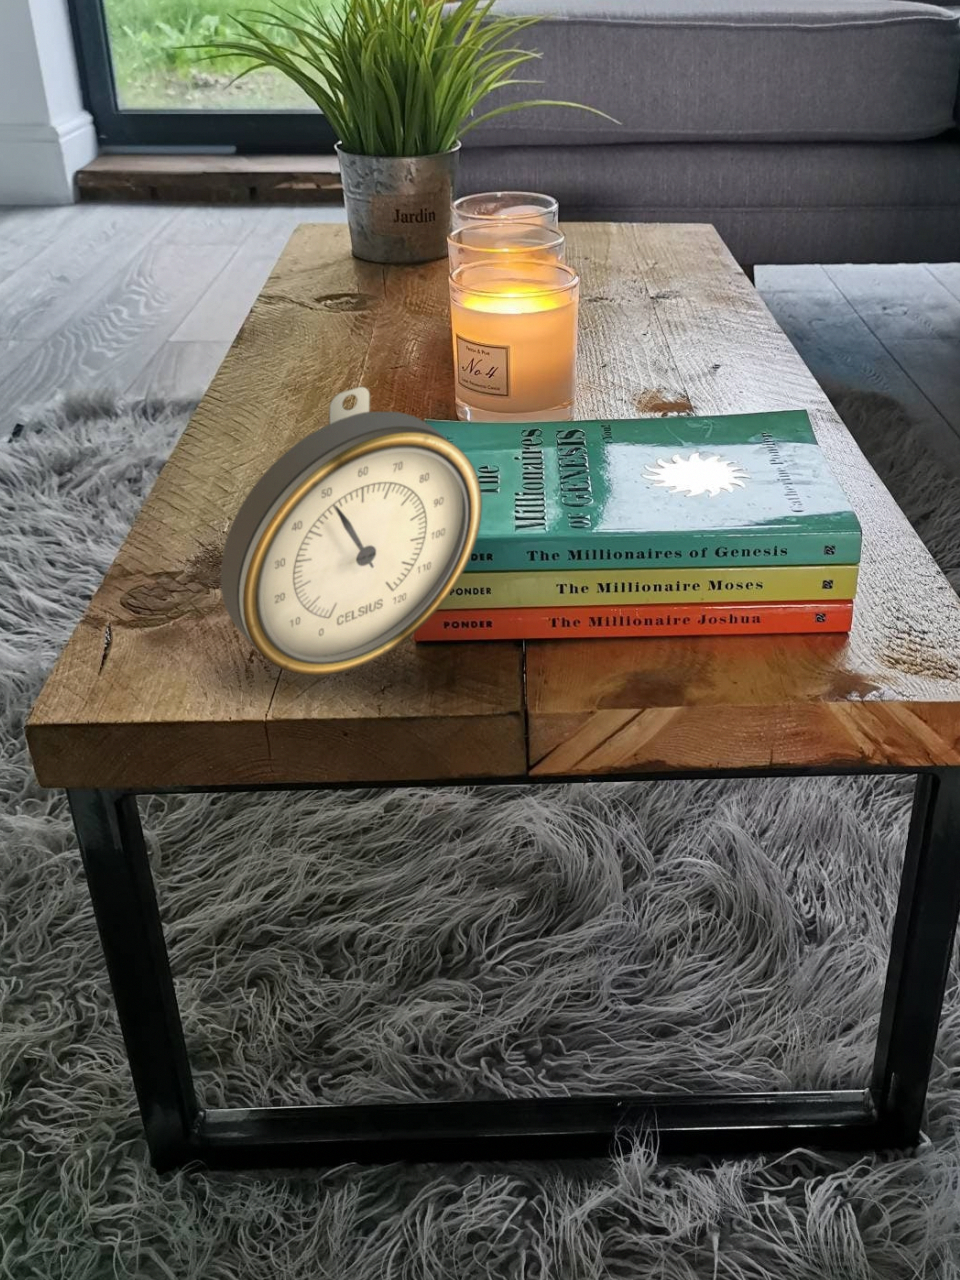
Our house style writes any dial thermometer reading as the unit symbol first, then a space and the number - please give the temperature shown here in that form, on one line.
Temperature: °C 50
